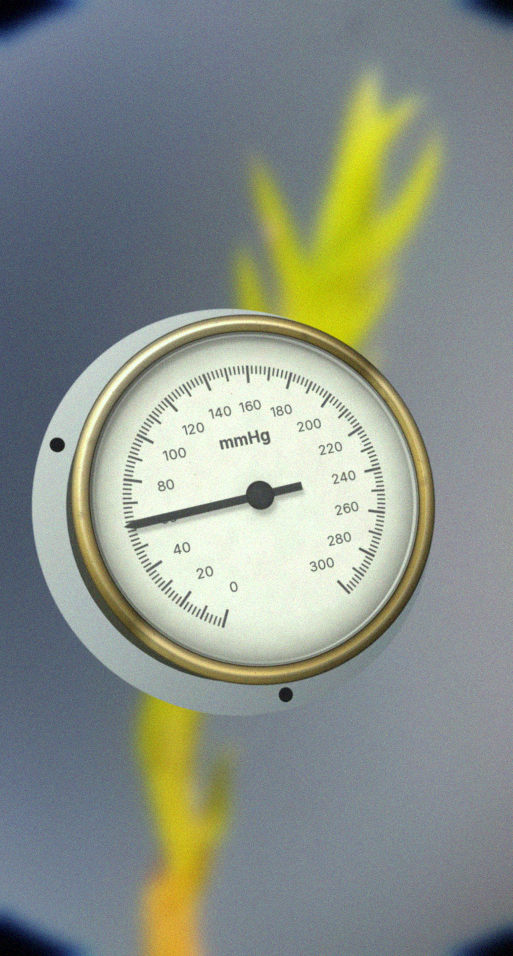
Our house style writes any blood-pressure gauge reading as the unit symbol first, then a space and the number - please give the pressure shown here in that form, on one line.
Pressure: mmHg 60
